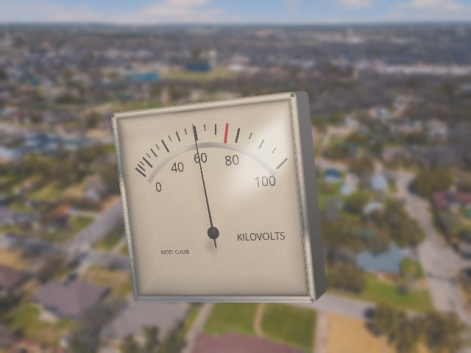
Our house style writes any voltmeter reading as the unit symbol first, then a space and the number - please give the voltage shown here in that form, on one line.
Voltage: kV 60
